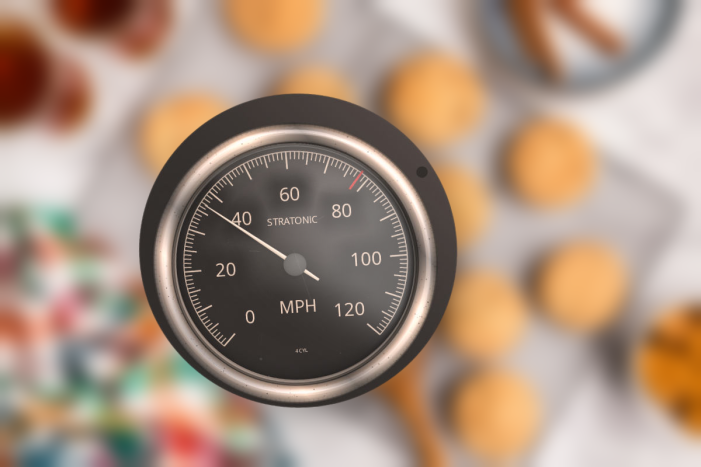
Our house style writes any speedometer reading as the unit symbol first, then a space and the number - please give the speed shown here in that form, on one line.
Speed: mph 37
